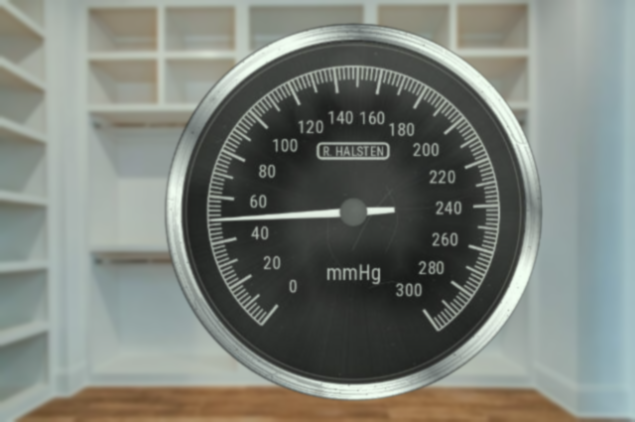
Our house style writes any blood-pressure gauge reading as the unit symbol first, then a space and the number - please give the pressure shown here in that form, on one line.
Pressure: mmHg 50
